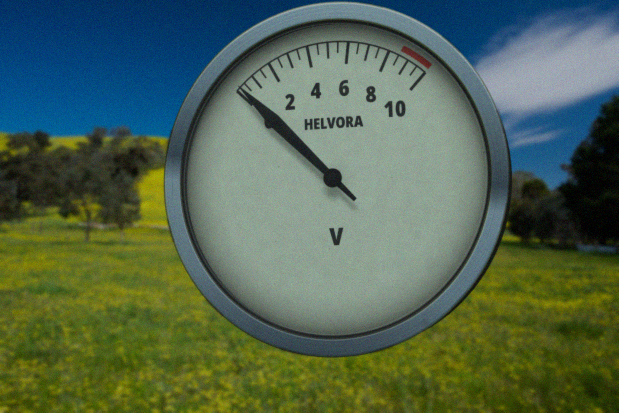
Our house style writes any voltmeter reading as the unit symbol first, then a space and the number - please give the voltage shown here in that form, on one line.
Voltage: V 0.25
